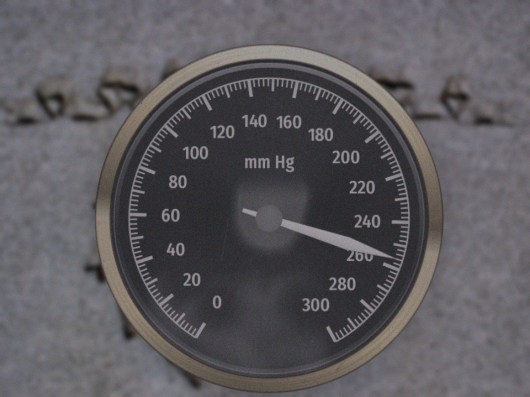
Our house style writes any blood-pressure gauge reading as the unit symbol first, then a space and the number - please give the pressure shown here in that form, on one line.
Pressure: mmHg 256
